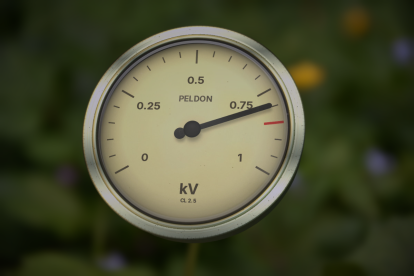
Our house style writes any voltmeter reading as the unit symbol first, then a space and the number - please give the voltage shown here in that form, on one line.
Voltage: kV 0.8
